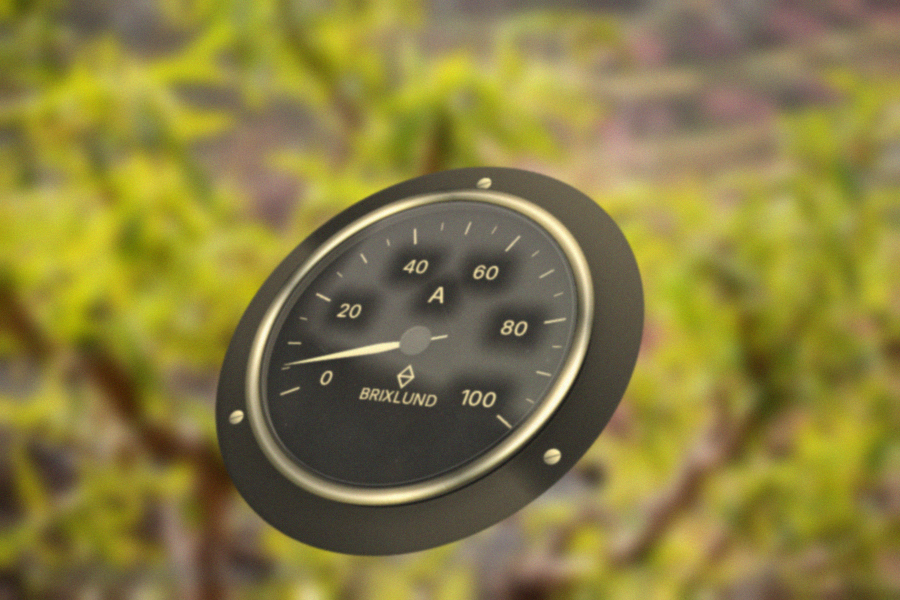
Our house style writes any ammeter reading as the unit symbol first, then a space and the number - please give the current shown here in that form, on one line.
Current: A 5
